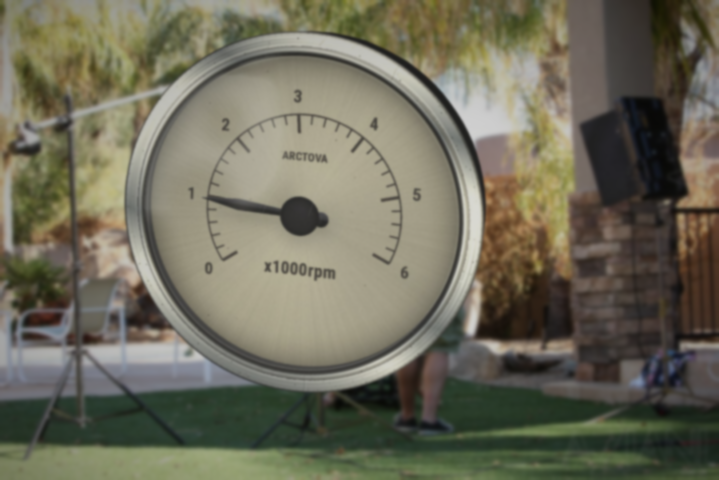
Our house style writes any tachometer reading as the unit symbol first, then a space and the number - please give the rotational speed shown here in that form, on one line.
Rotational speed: rpm 1000
